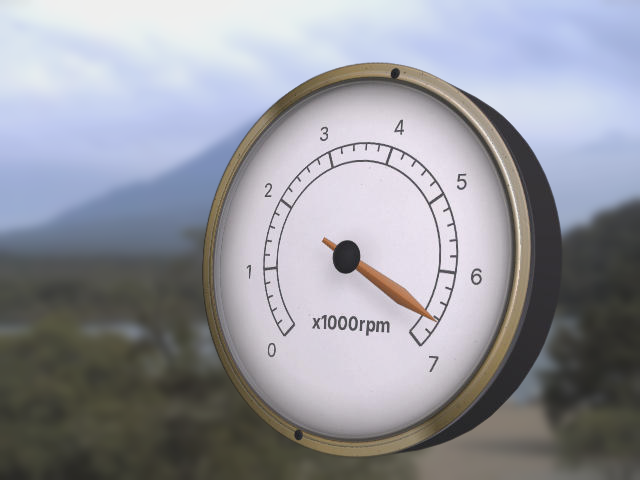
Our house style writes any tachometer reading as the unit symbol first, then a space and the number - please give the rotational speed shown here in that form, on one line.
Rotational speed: rpm 6600
